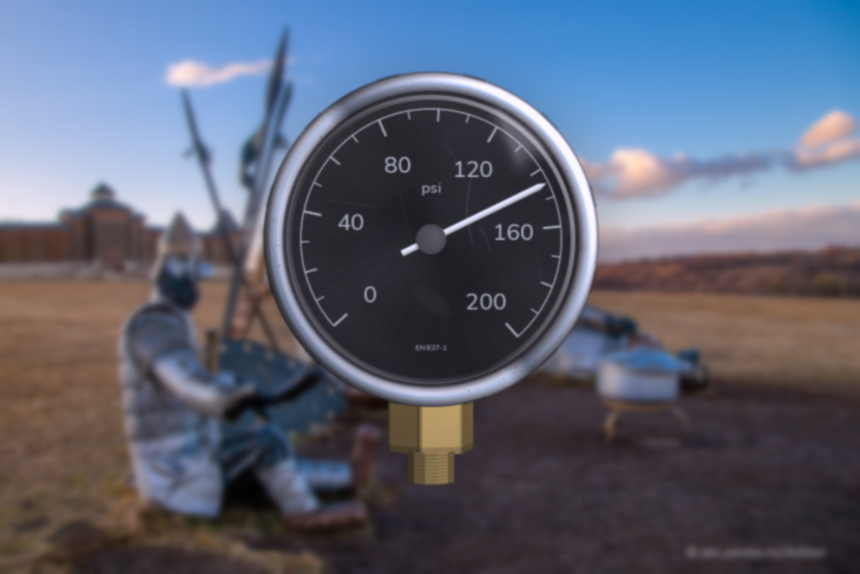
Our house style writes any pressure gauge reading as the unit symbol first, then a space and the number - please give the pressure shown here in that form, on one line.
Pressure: psi 145
